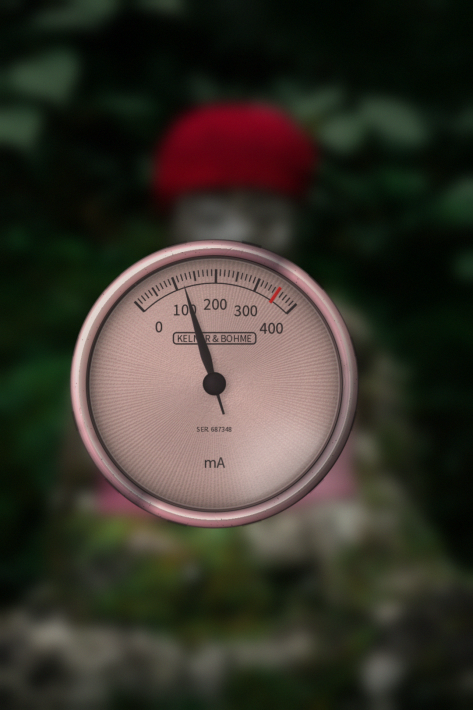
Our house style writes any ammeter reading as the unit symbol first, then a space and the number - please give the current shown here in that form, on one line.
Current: mA 120
